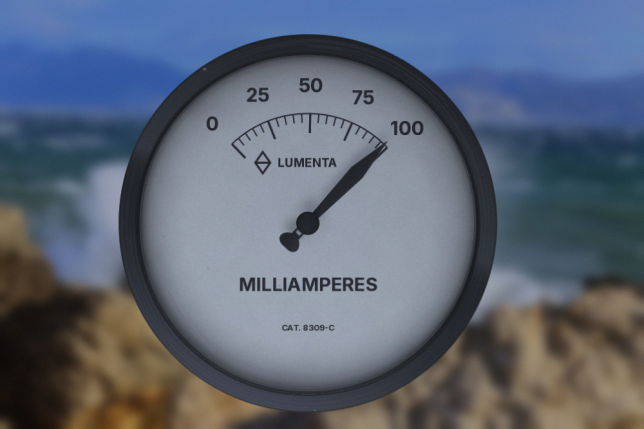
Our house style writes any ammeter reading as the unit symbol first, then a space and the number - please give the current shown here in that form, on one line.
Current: mA 97.5
